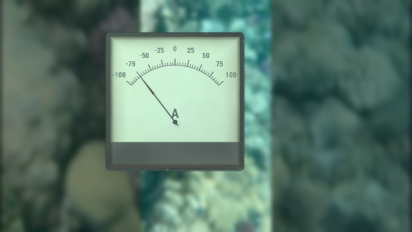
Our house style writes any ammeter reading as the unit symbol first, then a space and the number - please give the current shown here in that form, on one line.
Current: A -75
